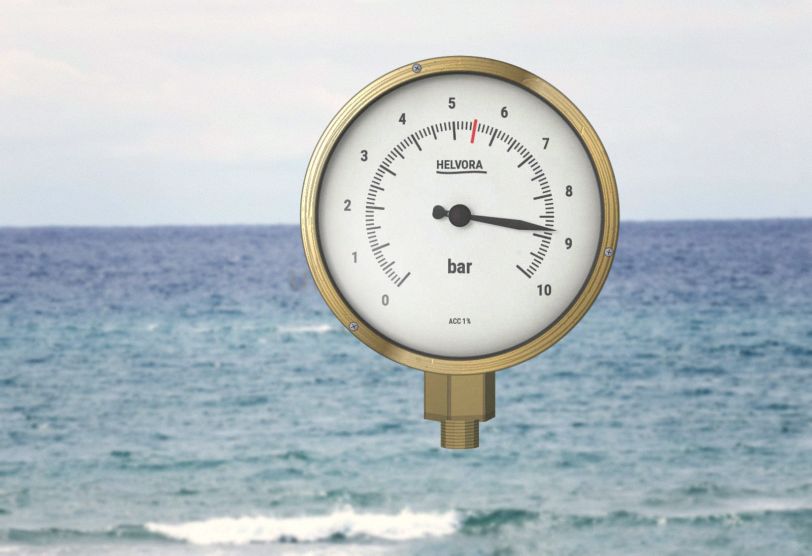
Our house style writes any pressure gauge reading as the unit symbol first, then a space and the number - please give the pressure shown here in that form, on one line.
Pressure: bar 8.8
